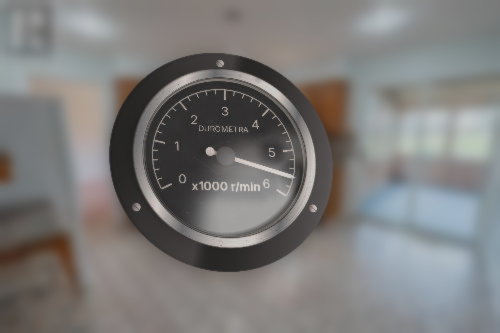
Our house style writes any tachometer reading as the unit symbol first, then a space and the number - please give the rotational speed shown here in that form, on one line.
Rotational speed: rpm 5600
